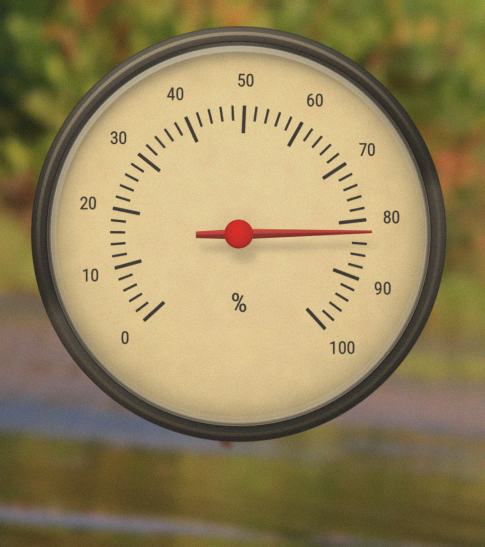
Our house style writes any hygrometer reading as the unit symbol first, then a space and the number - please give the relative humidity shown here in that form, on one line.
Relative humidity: % 82
